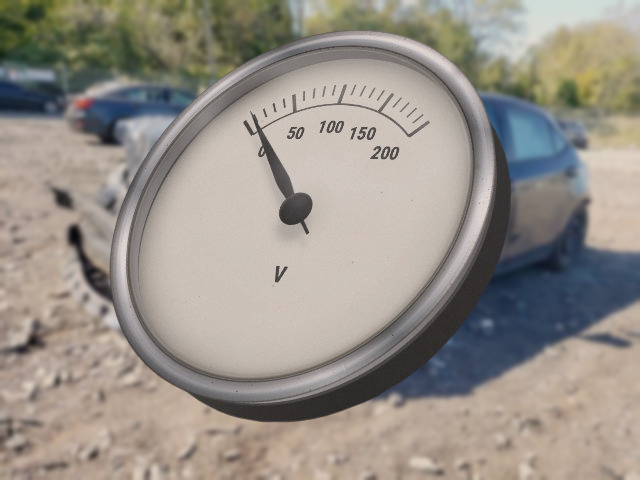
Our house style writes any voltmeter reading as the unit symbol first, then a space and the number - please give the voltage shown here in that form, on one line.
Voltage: V 10
